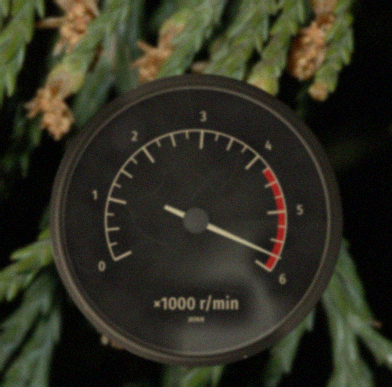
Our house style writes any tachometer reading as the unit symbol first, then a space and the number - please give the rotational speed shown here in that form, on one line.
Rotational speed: rpm 5750
